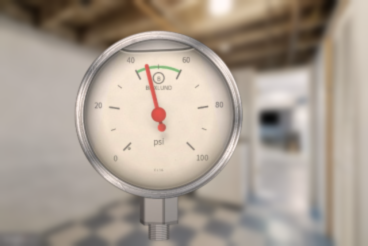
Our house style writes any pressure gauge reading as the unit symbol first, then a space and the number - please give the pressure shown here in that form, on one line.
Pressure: psi 45
